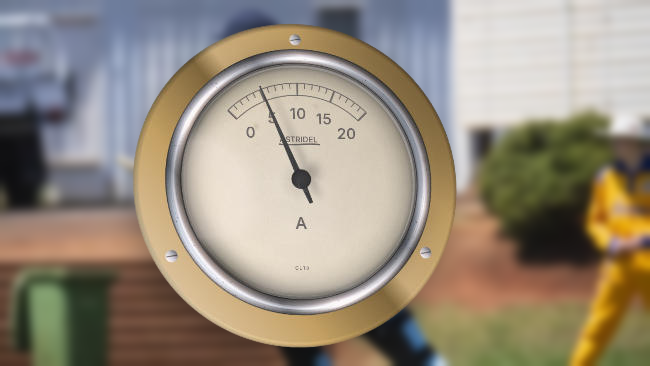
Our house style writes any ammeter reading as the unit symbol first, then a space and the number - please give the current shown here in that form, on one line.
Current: A 5
